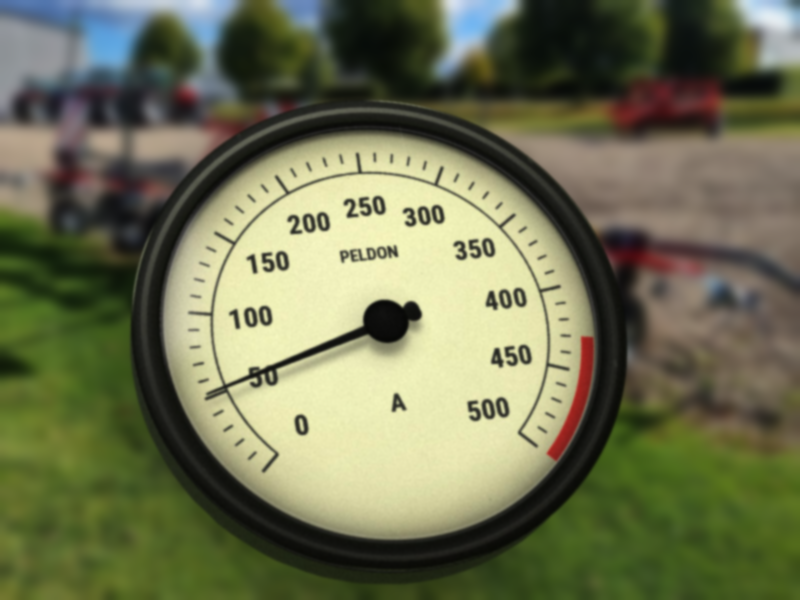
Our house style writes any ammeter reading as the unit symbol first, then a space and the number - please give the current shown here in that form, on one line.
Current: A 50
